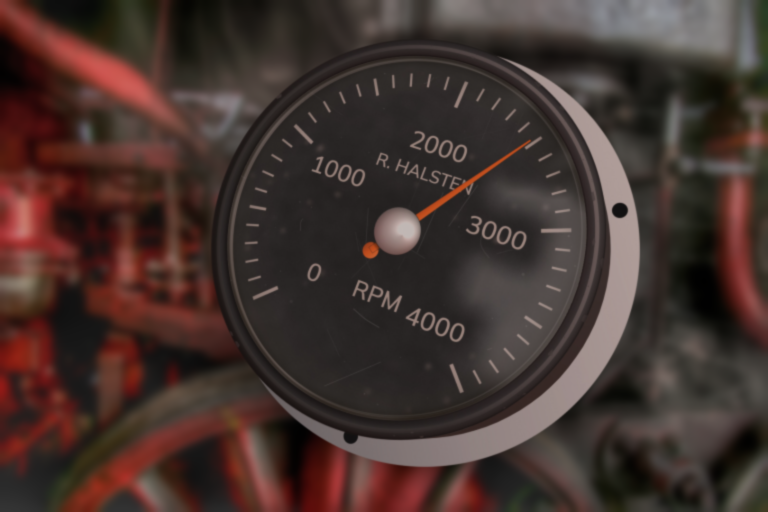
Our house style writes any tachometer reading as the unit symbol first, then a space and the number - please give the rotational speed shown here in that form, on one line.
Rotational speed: rpm 2500
